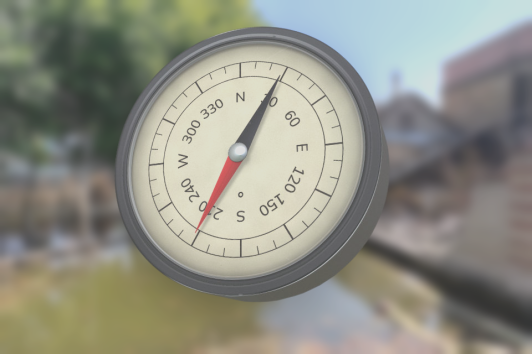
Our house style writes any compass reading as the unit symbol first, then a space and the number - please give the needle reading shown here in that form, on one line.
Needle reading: ° 210
